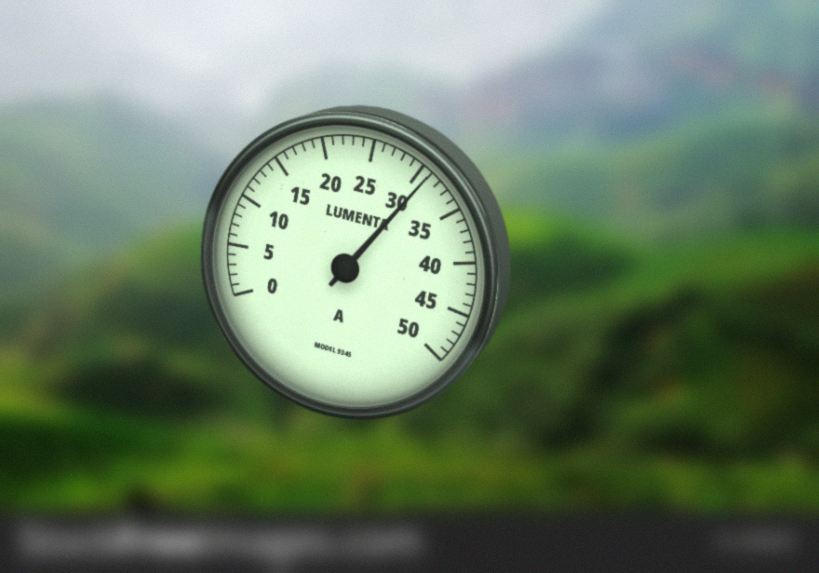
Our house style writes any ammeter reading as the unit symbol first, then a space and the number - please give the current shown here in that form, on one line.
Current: A 31
